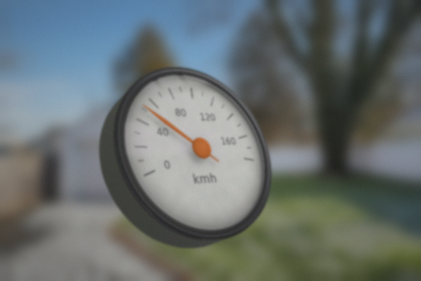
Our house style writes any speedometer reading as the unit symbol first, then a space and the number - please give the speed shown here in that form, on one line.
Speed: km/h 50
